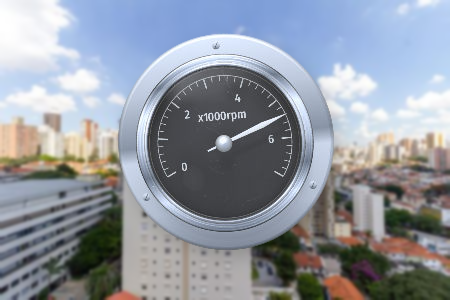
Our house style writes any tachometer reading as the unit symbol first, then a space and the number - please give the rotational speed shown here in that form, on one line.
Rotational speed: rpm 5400
